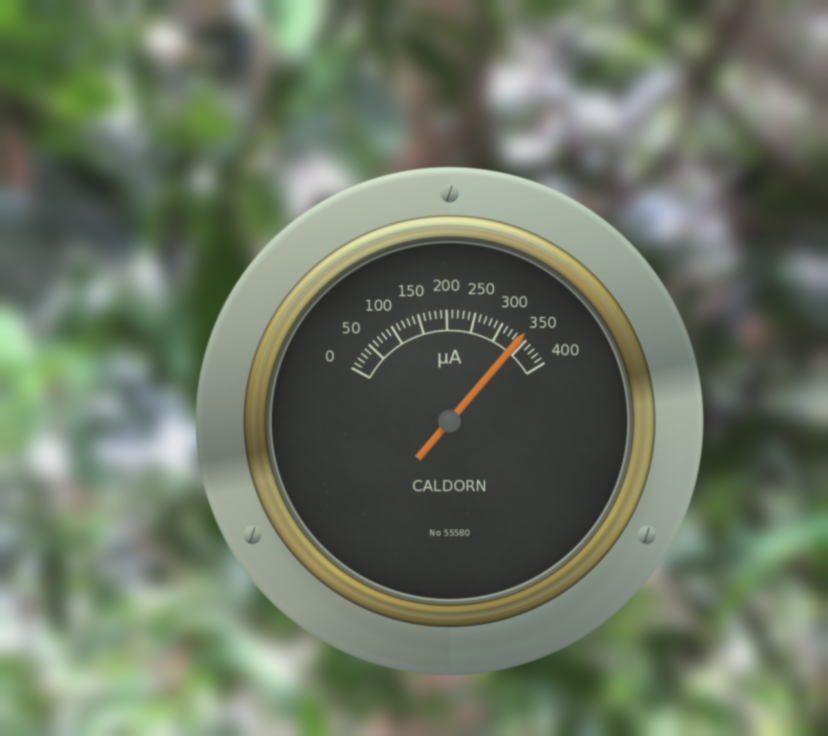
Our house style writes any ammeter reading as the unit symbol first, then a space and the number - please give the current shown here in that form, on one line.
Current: µA 340
